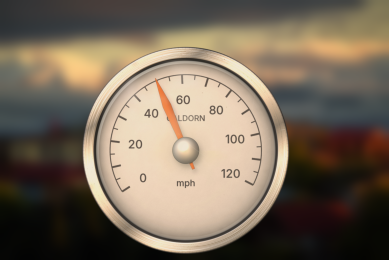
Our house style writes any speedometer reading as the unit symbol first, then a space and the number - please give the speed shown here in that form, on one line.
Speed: mph 50
